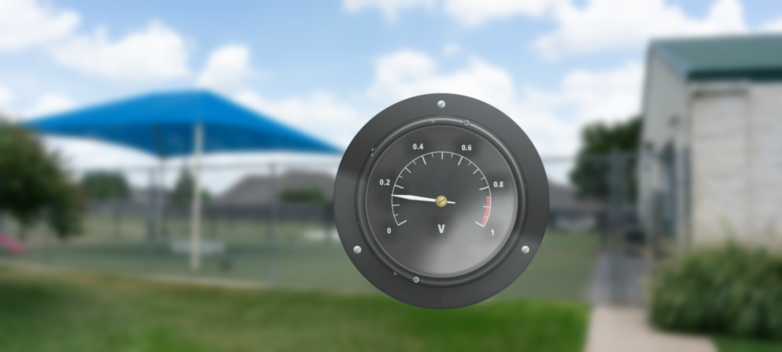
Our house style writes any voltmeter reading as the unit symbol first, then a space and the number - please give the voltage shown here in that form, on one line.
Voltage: V 0.15
